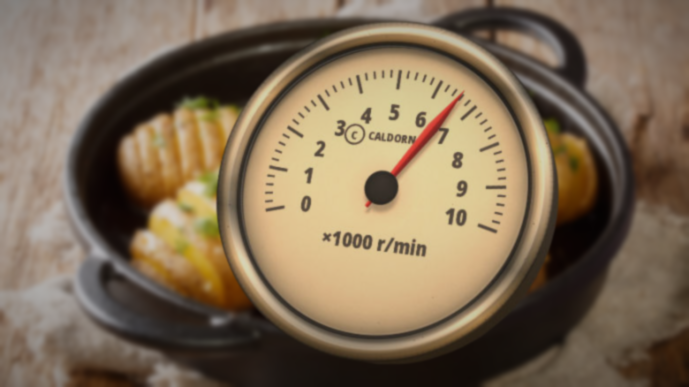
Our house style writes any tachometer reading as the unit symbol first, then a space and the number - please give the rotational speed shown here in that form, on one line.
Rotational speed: rpm 6600
